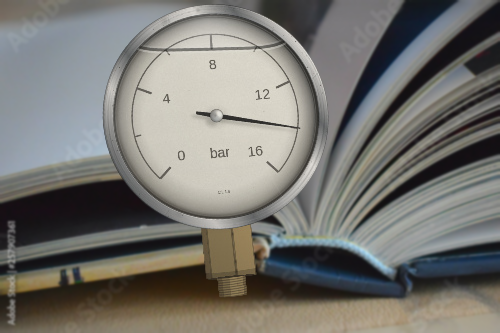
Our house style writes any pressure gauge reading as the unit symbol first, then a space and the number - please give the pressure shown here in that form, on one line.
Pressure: bar 14
